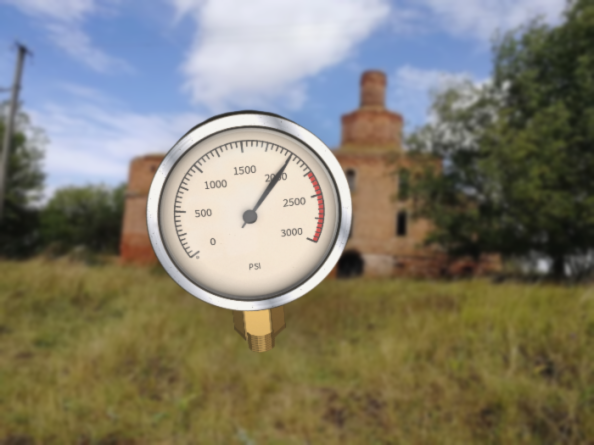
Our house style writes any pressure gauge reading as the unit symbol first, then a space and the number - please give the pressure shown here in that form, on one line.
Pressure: psi 2000
